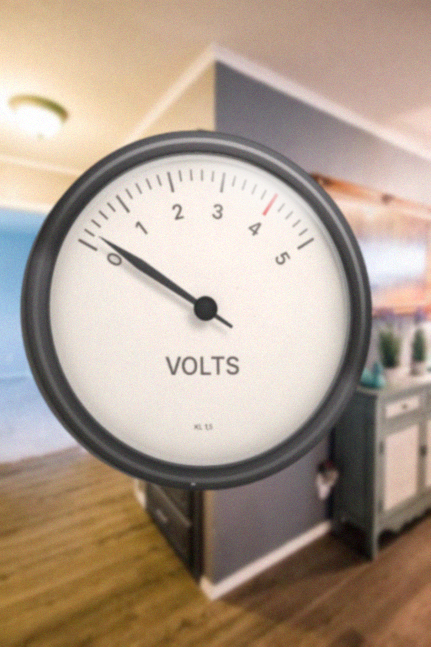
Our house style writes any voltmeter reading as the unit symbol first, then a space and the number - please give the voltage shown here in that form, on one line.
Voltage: V 0.2
